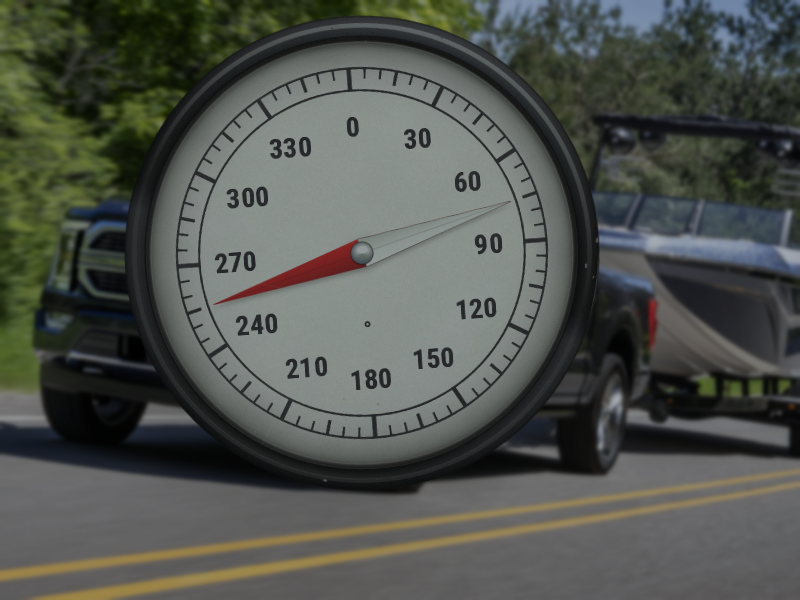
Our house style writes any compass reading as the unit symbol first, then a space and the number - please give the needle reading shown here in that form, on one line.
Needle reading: ° 255
